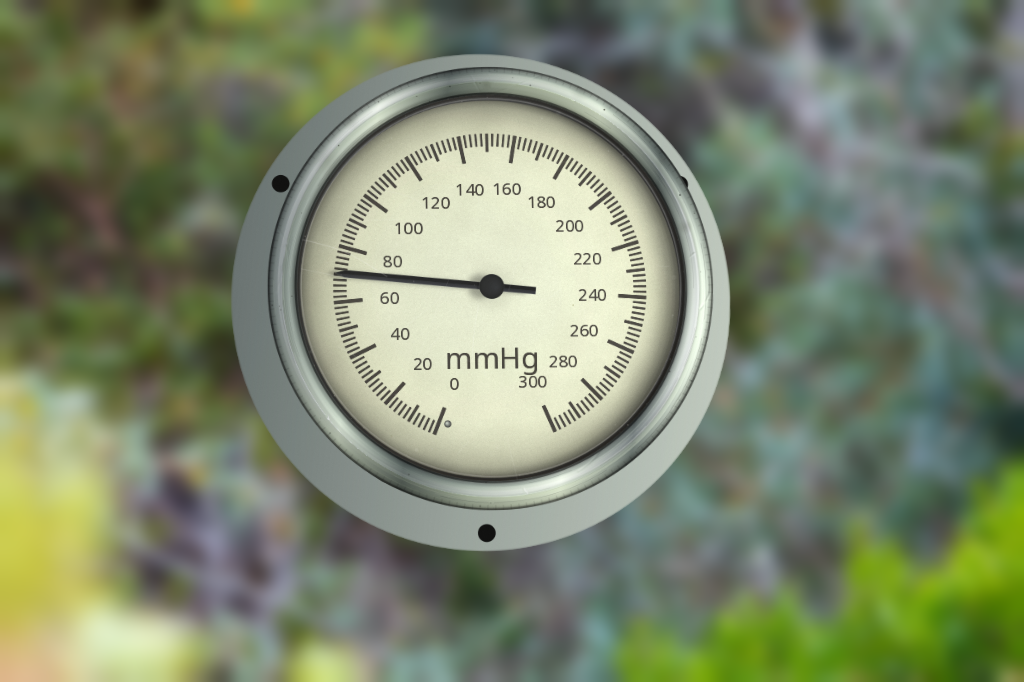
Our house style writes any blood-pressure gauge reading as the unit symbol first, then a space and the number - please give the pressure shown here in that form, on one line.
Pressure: mmHg 70
